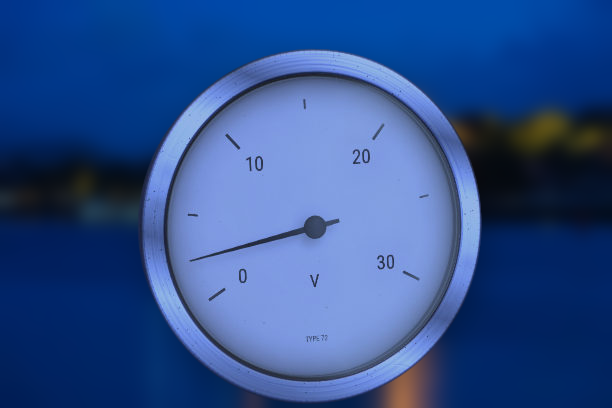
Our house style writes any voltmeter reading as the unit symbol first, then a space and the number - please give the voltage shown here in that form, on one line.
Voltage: V 2.5
